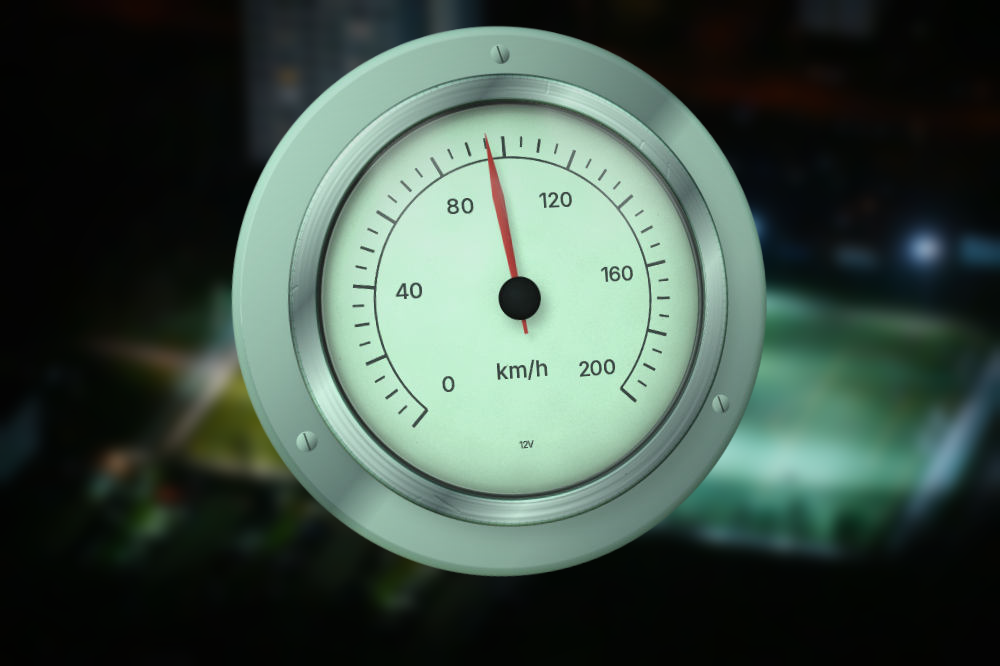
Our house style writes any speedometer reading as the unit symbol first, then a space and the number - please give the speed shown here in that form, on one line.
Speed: km/h 95
